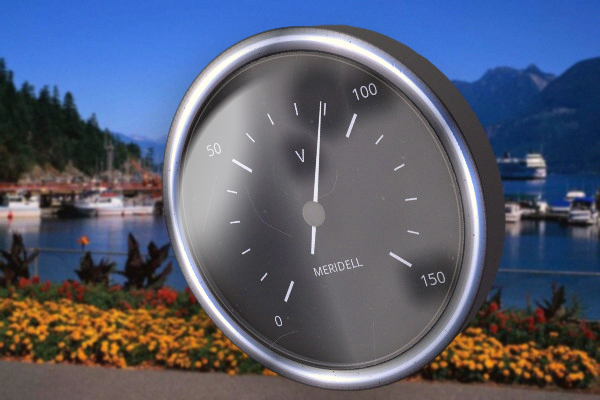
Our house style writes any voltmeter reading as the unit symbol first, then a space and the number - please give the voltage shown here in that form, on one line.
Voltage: V 90
